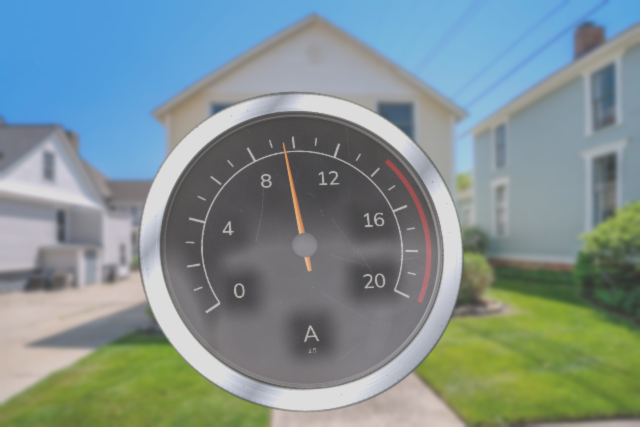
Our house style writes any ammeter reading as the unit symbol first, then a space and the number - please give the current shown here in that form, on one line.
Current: A 9.5
